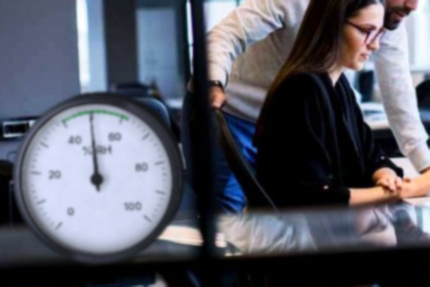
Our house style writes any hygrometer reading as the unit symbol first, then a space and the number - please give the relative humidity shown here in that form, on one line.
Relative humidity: % 50
